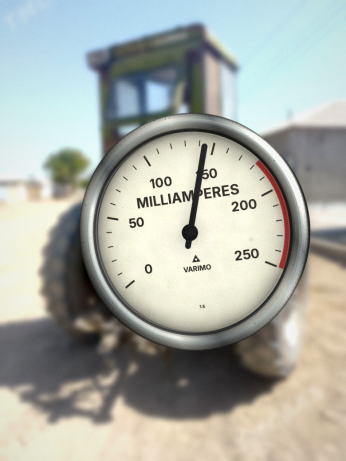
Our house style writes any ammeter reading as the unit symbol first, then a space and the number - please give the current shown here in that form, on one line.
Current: mA 145
